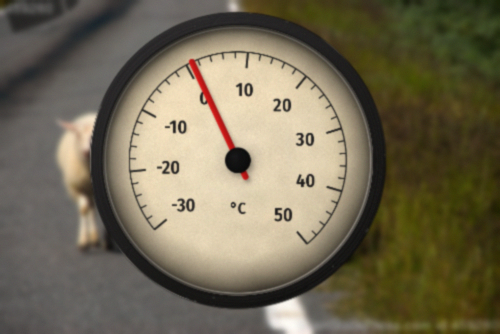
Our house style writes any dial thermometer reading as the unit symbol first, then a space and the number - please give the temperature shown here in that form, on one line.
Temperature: °C 1
